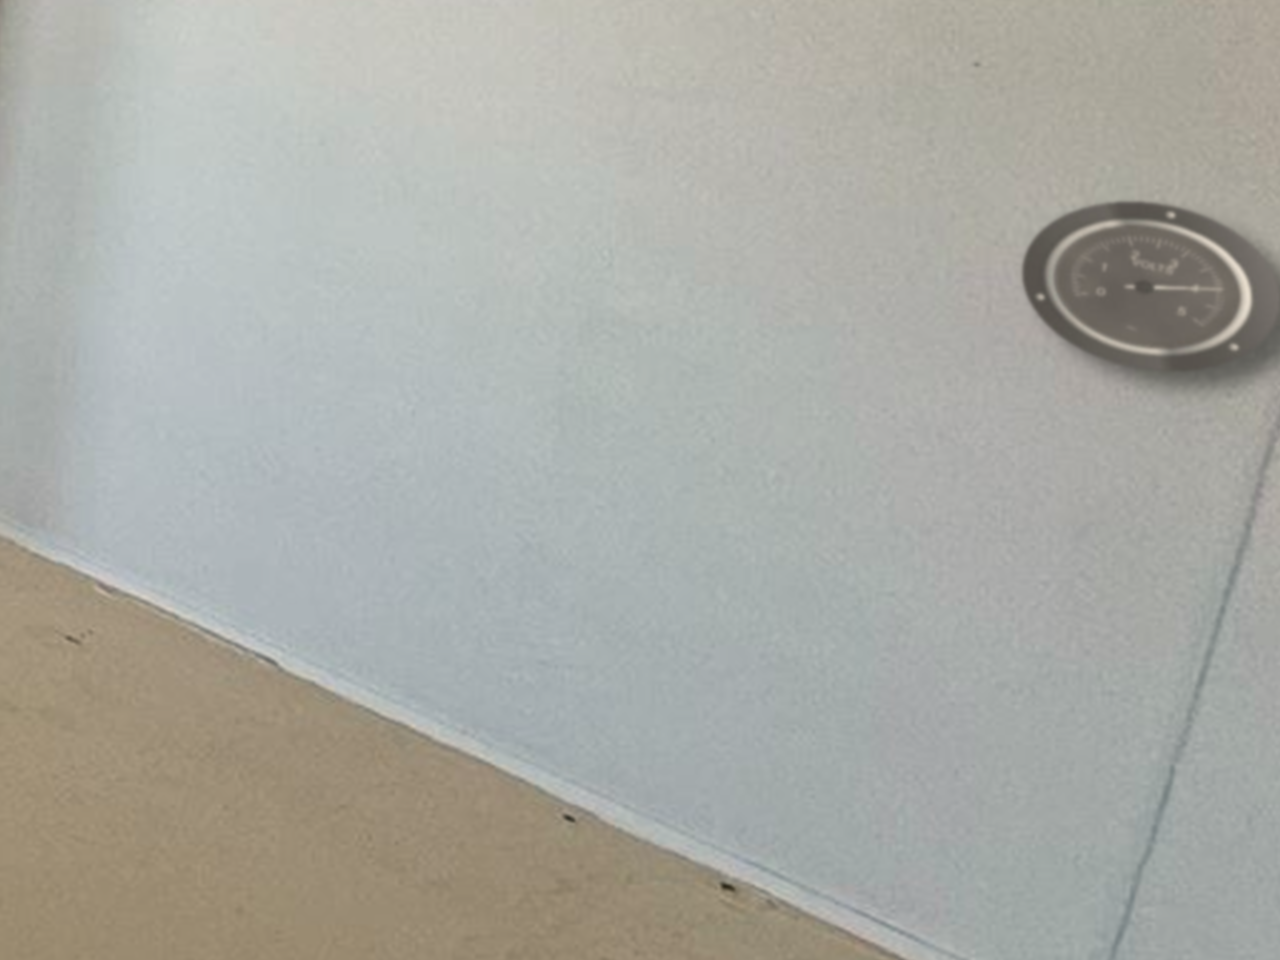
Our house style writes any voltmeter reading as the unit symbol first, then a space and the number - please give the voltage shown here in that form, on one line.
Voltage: V 4
